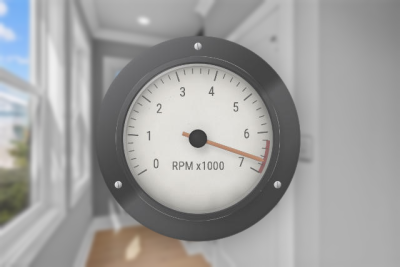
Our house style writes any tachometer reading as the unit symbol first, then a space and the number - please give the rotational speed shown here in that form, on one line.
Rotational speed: rpm 6700
